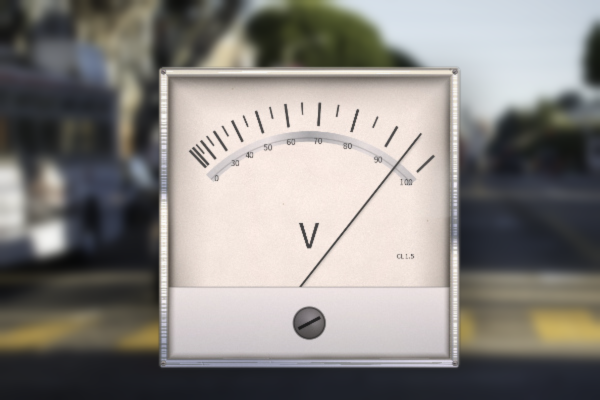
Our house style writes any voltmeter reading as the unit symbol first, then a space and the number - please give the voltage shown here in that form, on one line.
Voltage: V 95
